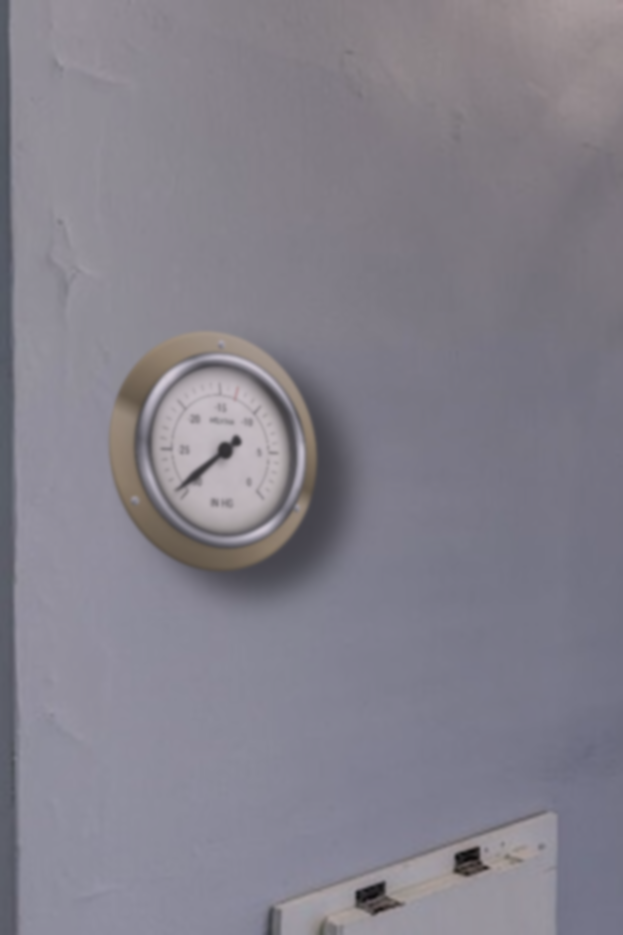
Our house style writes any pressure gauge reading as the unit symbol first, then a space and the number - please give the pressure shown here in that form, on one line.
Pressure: inHg -29
